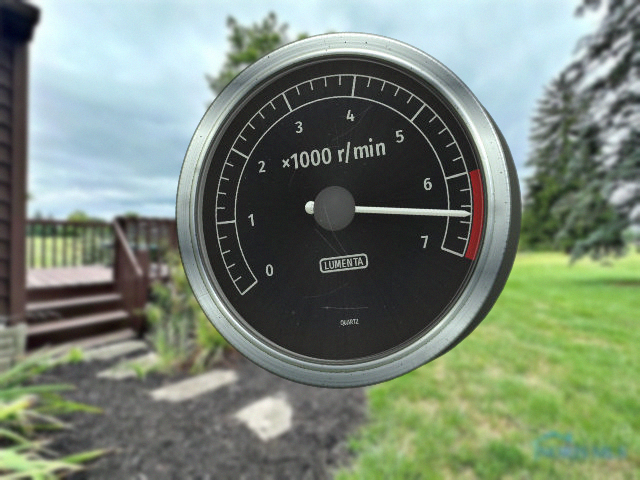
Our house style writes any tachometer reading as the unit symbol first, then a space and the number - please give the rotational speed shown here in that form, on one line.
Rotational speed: rpm 6500
